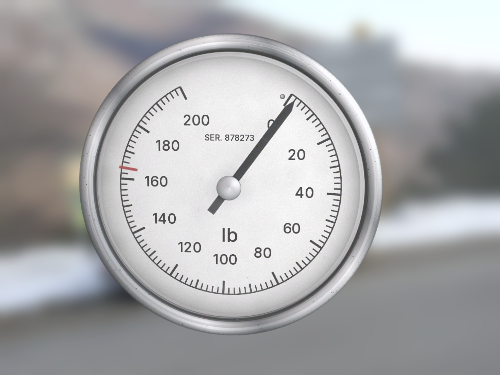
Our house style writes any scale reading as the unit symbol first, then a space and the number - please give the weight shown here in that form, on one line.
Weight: lb 2
